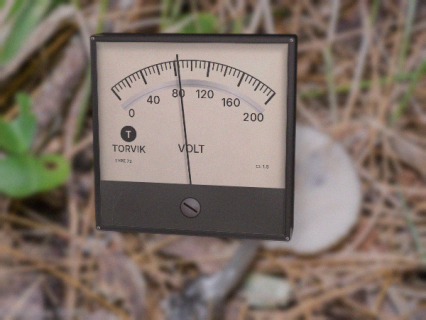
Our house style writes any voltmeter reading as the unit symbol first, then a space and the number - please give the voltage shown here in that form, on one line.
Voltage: V 85
